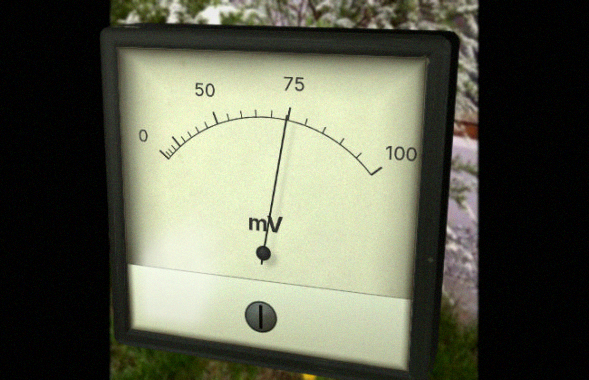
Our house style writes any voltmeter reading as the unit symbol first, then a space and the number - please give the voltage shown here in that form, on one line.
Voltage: mV 75
